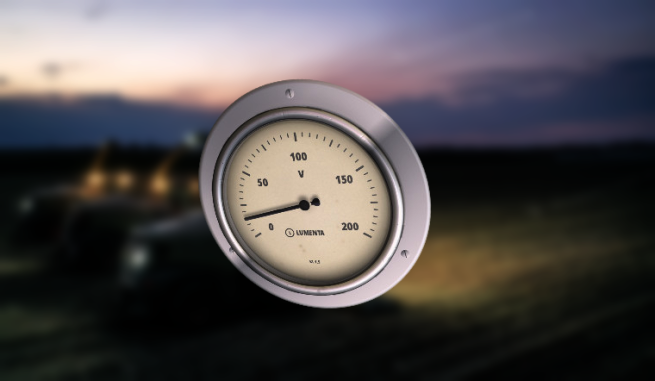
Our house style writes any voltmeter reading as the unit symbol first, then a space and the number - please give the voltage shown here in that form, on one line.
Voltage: V 15
